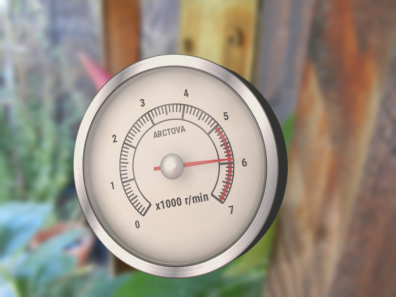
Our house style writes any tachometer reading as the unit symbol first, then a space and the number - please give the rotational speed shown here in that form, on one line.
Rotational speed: rpm 5900
